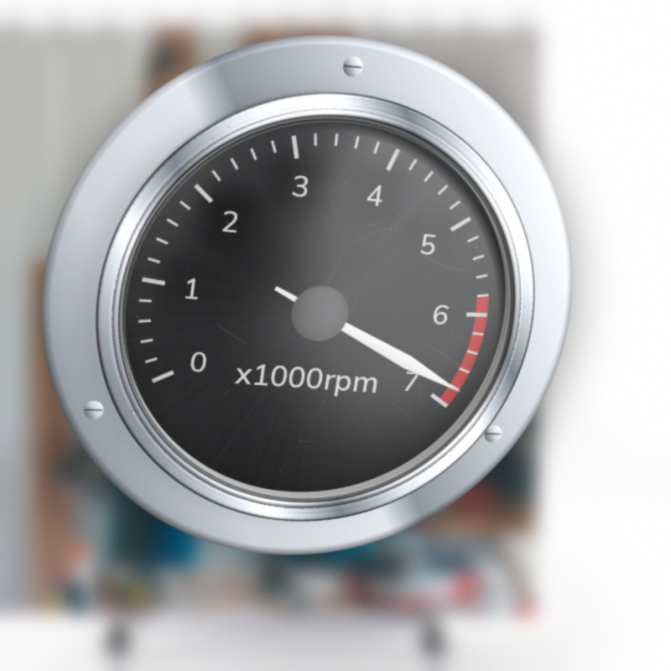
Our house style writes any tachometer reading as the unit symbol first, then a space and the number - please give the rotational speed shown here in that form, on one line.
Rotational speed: rpm 6800
